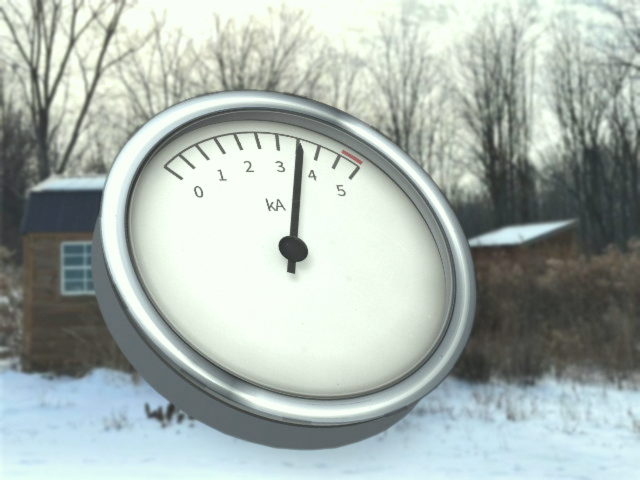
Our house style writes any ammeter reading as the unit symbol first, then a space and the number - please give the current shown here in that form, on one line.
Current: kA 3.5
